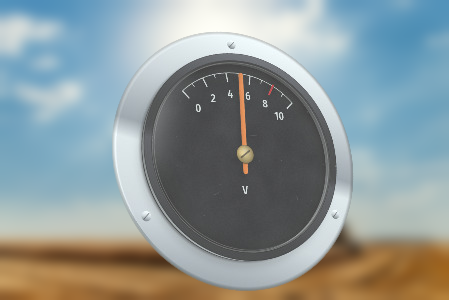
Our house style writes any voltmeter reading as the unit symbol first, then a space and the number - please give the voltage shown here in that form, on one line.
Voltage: V 5
